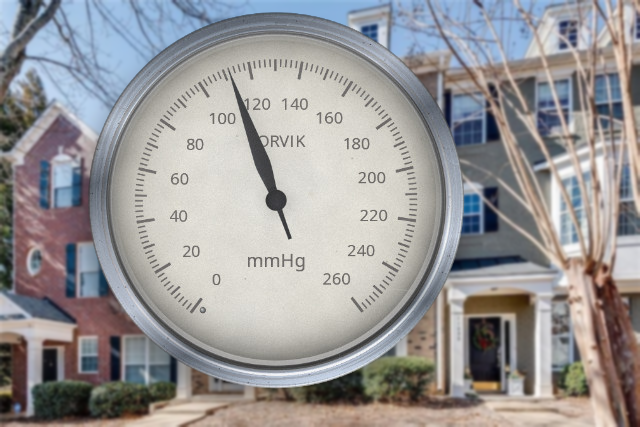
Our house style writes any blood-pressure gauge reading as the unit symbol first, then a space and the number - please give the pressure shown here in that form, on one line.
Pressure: mmHg 112
